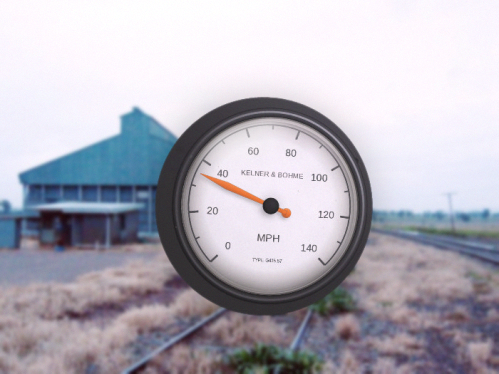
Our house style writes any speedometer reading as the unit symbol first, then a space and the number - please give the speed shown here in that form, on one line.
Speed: mph 35
